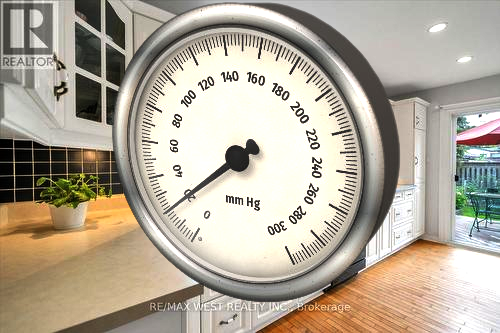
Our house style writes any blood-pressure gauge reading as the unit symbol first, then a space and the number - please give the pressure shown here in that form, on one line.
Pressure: mmHg 20
